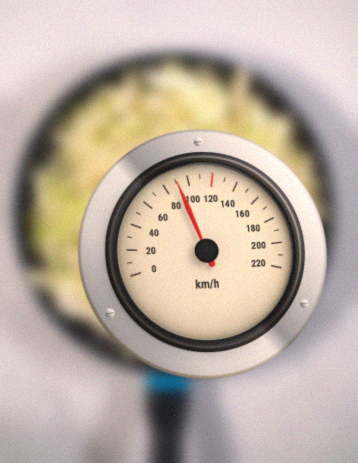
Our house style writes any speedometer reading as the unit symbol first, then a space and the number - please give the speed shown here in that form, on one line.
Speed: km/h 90
